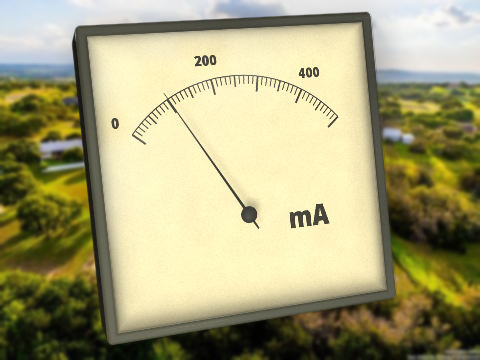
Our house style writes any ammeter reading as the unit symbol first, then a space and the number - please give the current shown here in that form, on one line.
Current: mA 100
